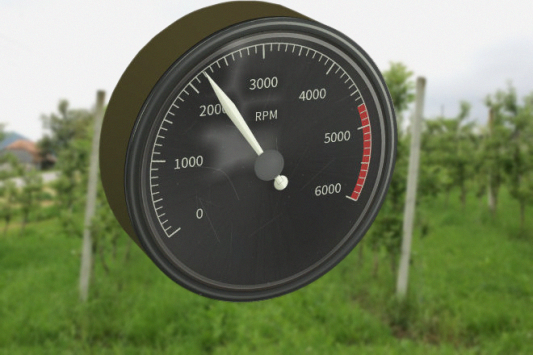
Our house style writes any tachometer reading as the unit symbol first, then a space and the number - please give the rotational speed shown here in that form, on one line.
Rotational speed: rpm 2200
